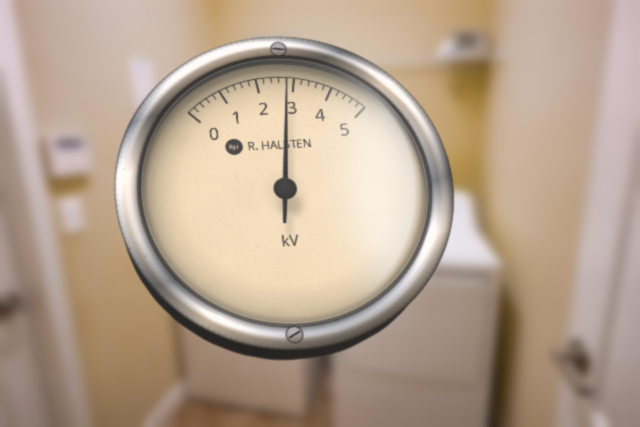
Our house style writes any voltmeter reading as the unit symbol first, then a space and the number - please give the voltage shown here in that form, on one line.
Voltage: kV 2.8
